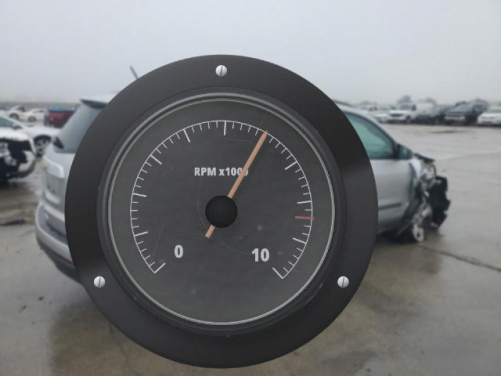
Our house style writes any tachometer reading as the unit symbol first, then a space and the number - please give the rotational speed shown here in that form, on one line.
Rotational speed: rpm 6000
